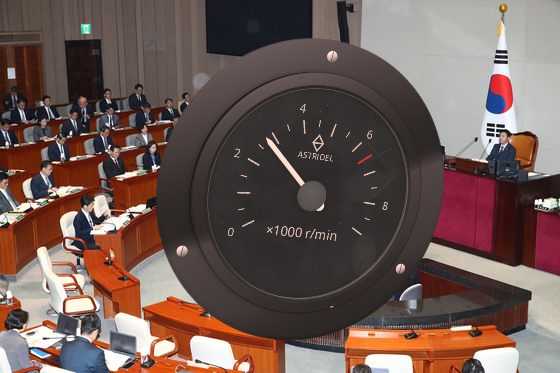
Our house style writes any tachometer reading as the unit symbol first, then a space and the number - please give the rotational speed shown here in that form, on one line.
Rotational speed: rpm 2750
